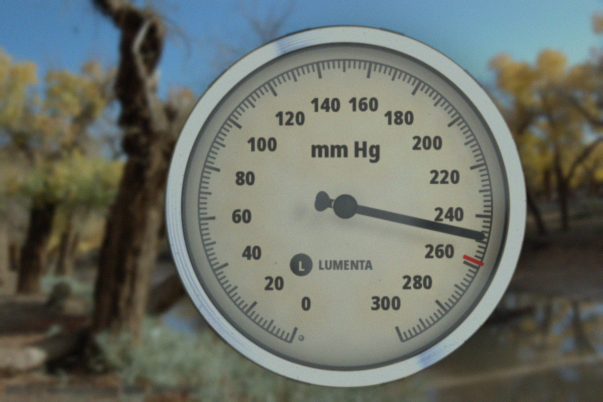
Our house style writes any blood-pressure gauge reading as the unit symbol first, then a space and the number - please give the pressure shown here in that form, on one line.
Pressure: mmHg 248
